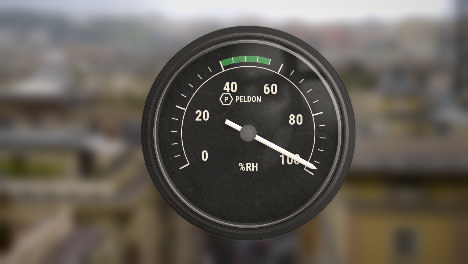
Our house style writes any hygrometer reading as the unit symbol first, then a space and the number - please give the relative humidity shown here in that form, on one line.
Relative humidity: % 98
